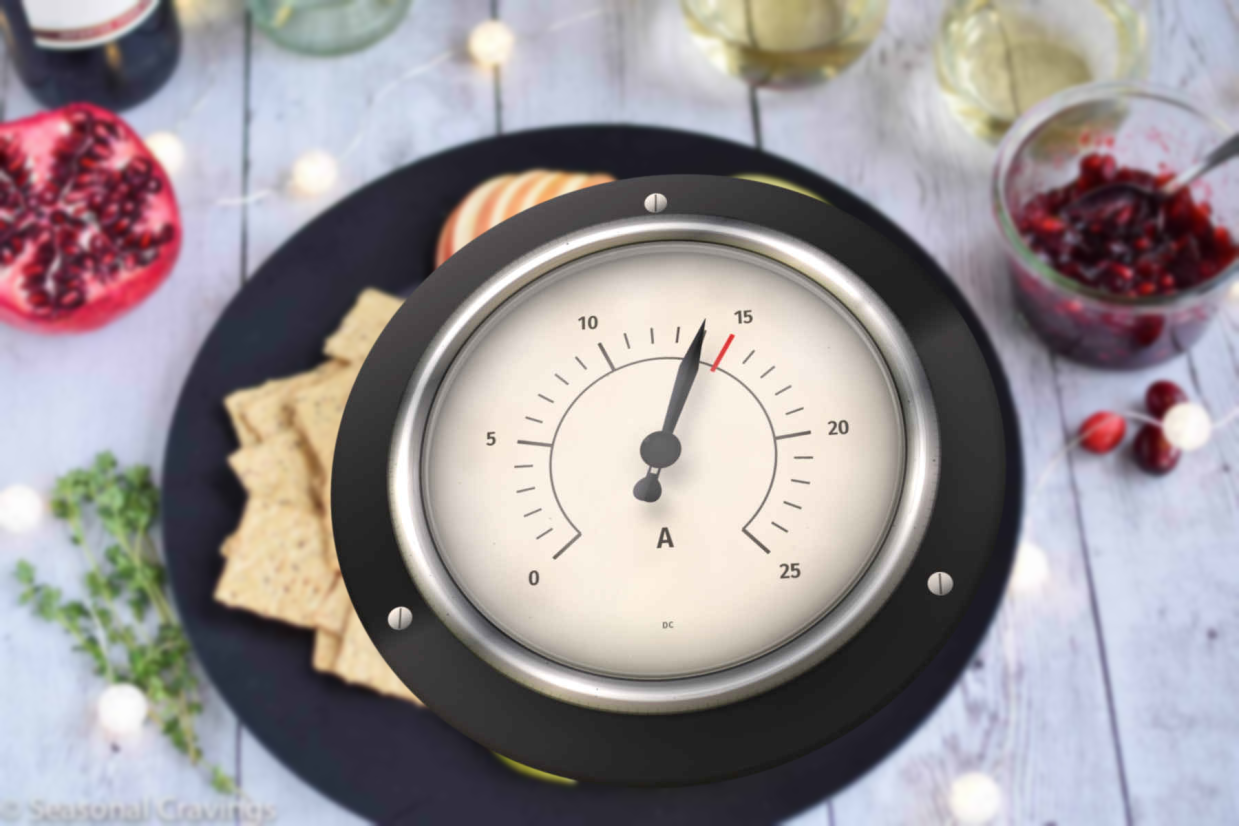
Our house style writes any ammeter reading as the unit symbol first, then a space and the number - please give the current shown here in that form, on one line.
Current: A 14
